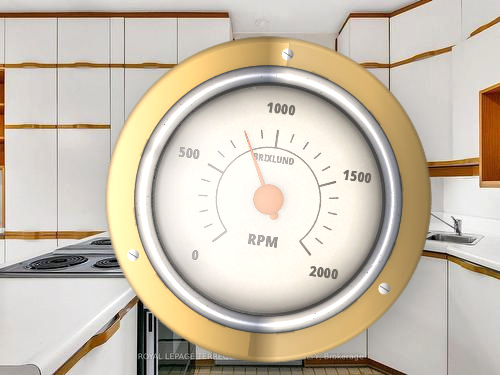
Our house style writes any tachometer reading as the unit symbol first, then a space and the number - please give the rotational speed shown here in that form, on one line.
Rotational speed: rpm 800
